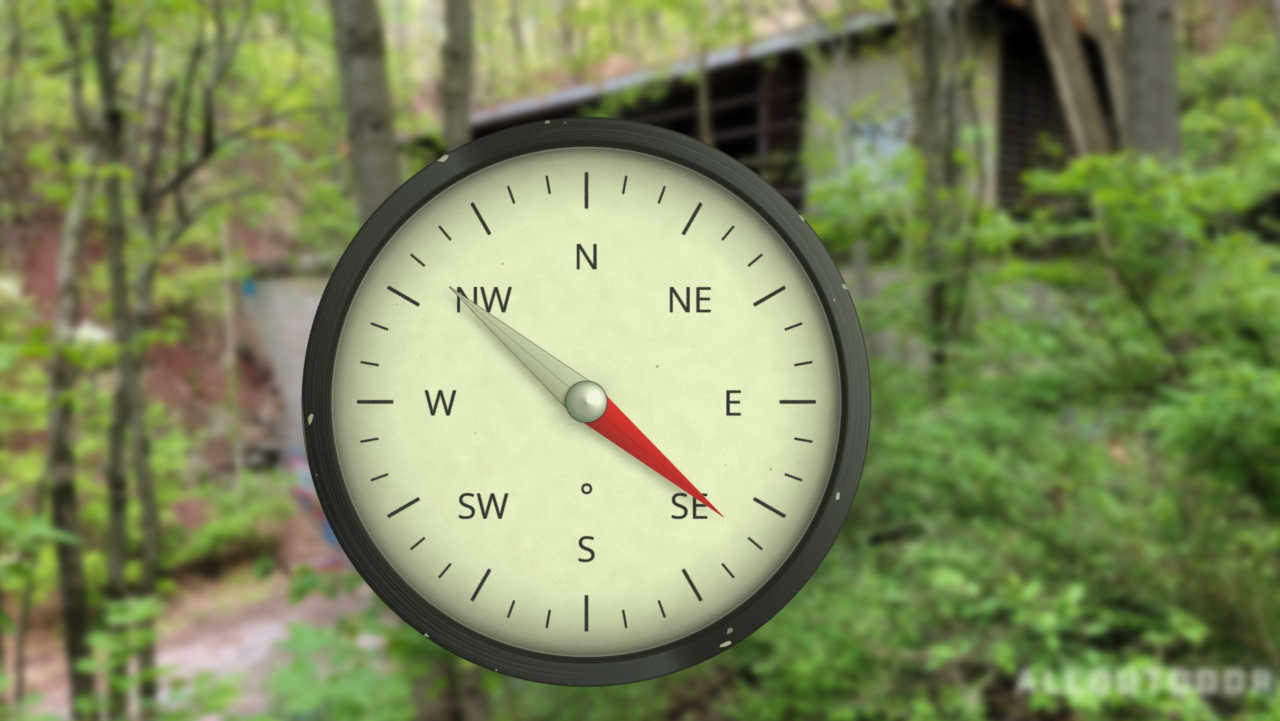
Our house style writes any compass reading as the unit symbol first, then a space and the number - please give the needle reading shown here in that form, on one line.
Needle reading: ° 130
